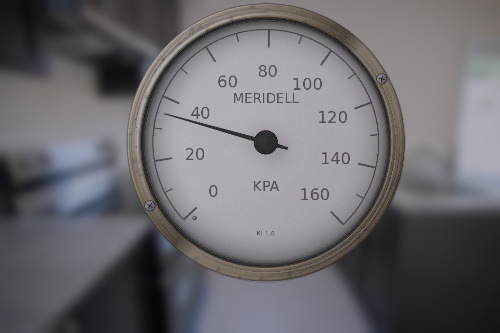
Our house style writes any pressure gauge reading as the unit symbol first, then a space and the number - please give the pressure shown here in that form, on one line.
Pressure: kPa 35
